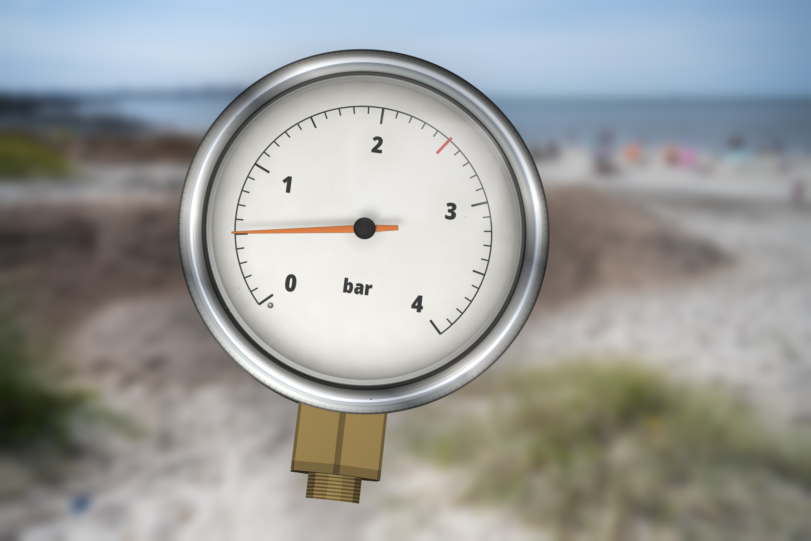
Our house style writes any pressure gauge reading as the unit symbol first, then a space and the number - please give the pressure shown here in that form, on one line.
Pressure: bar 0.5
